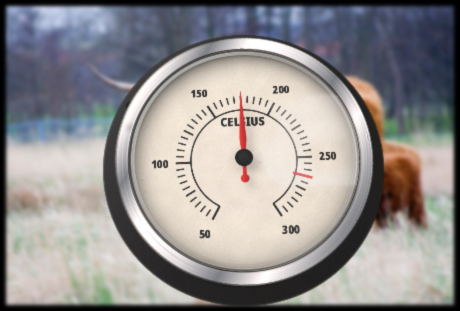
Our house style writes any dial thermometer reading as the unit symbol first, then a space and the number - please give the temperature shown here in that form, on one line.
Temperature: °C 175
